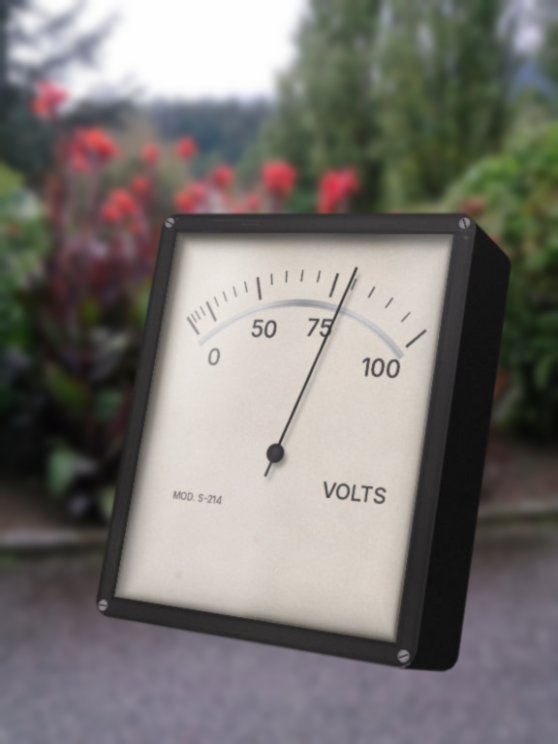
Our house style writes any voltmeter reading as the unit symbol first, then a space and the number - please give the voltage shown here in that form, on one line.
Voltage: V 80
